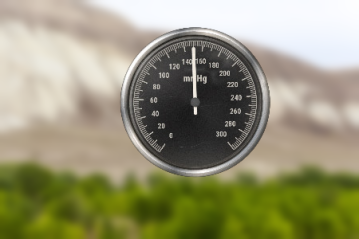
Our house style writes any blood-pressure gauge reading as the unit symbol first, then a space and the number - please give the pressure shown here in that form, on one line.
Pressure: mmHg 150
